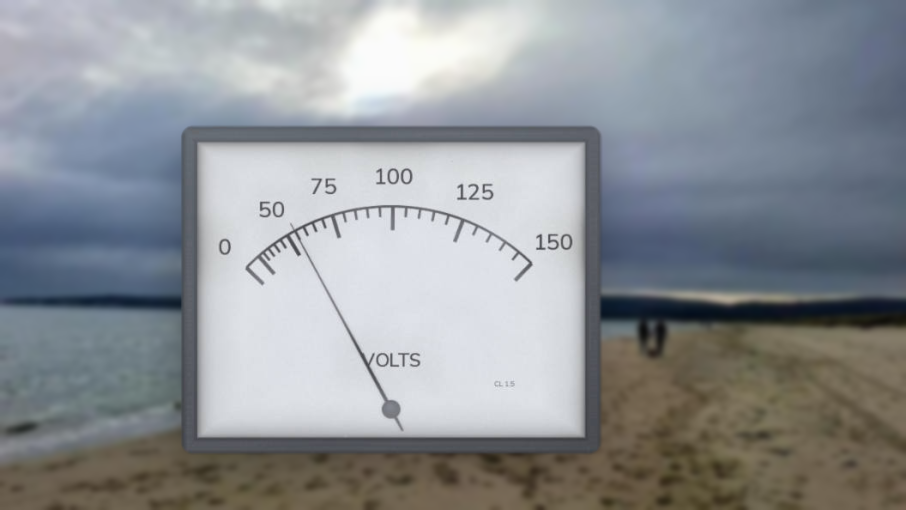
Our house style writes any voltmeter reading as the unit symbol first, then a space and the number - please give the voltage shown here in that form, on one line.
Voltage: V 55
